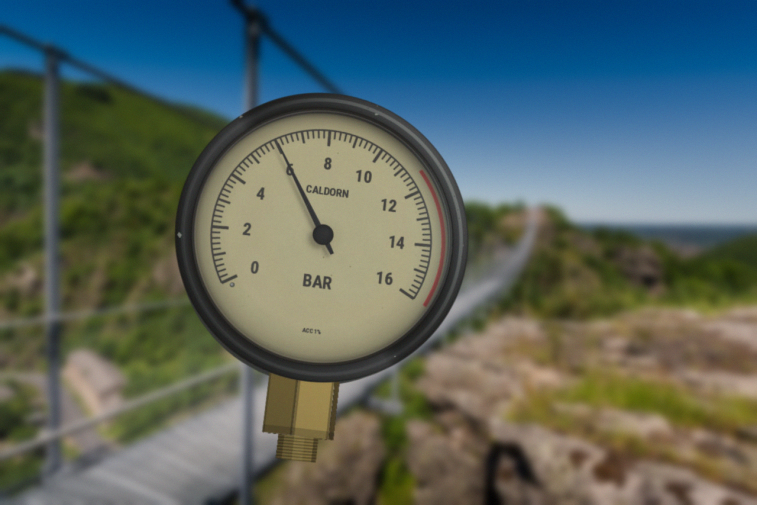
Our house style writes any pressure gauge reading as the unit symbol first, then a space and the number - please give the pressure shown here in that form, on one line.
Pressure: bar 6
